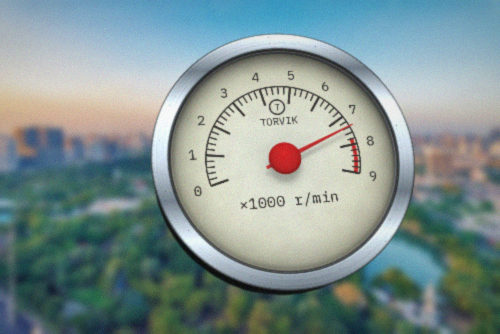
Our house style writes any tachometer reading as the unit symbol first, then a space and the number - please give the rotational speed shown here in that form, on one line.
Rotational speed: rpm 7400
